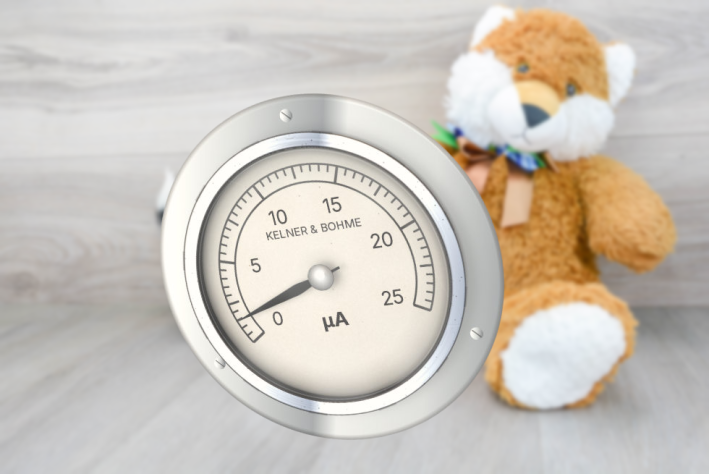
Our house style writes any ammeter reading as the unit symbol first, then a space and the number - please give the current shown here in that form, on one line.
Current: µA 1.5
